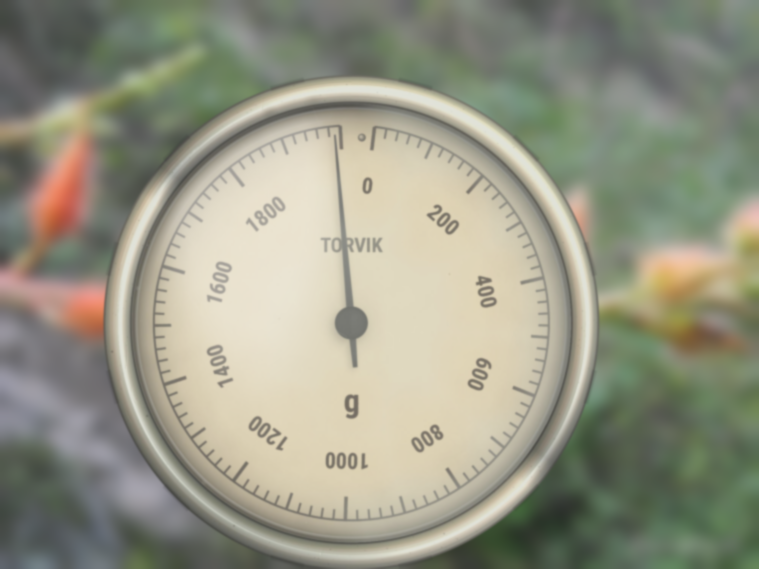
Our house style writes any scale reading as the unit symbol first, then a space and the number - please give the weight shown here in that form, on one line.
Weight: g 1990
